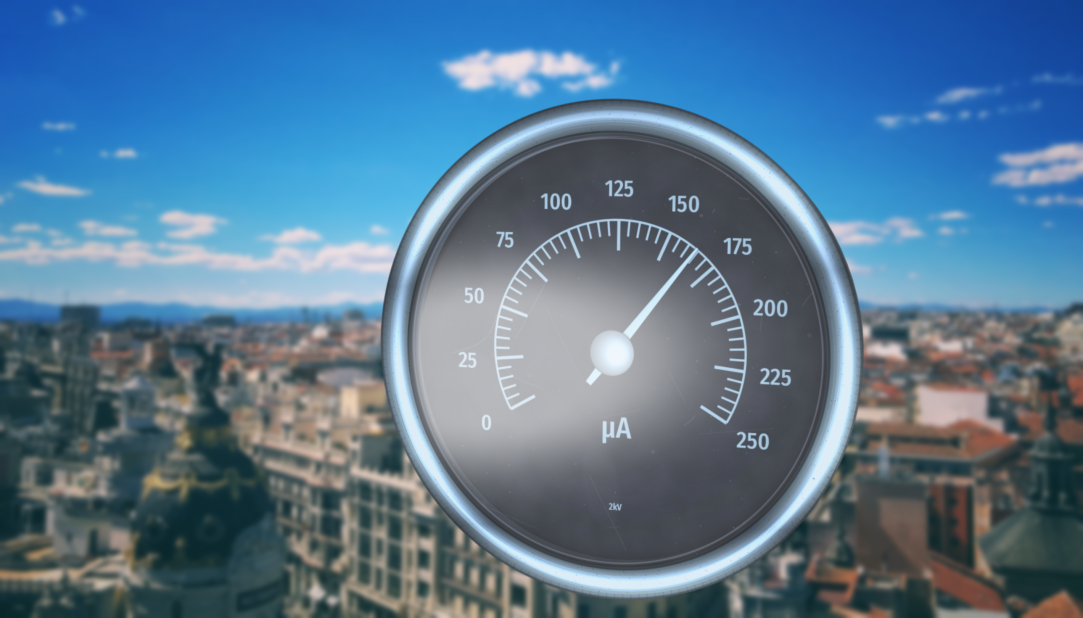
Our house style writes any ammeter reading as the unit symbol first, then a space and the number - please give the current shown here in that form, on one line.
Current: µA 165
